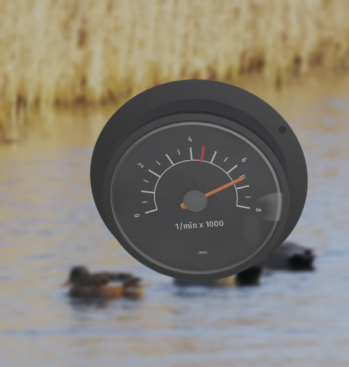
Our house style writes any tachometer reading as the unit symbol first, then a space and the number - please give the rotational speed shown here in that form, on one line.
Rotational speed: rpm 6500
